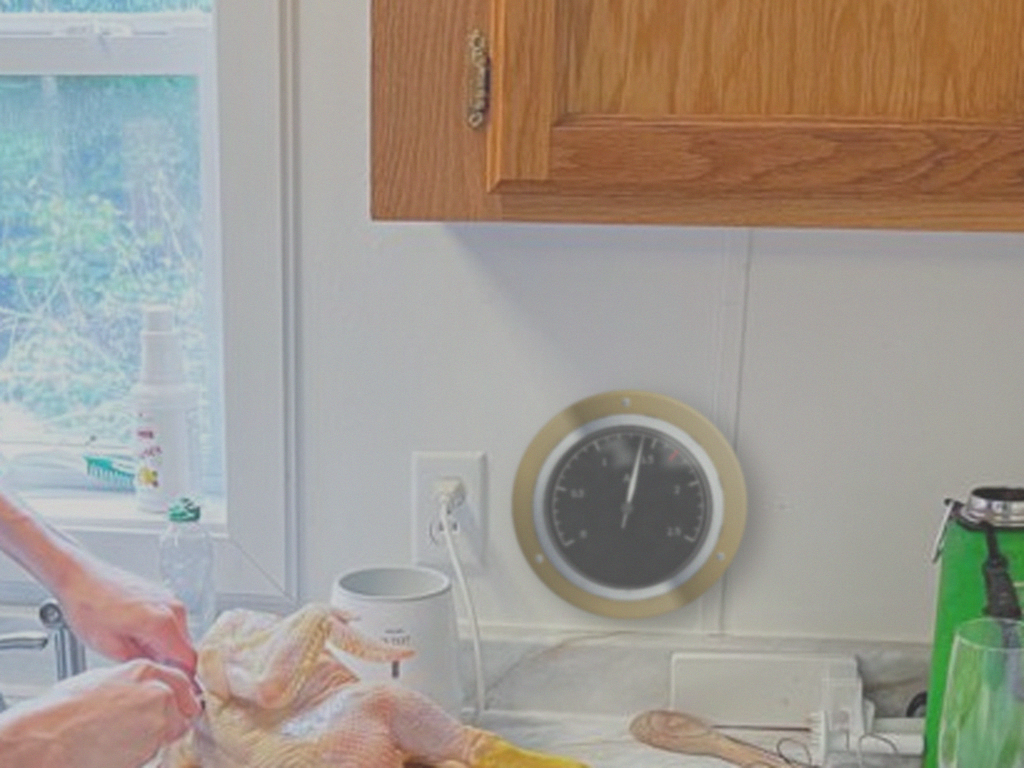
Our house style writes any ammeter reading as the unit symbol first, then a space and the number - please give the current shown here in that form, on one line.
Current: A 1.4
